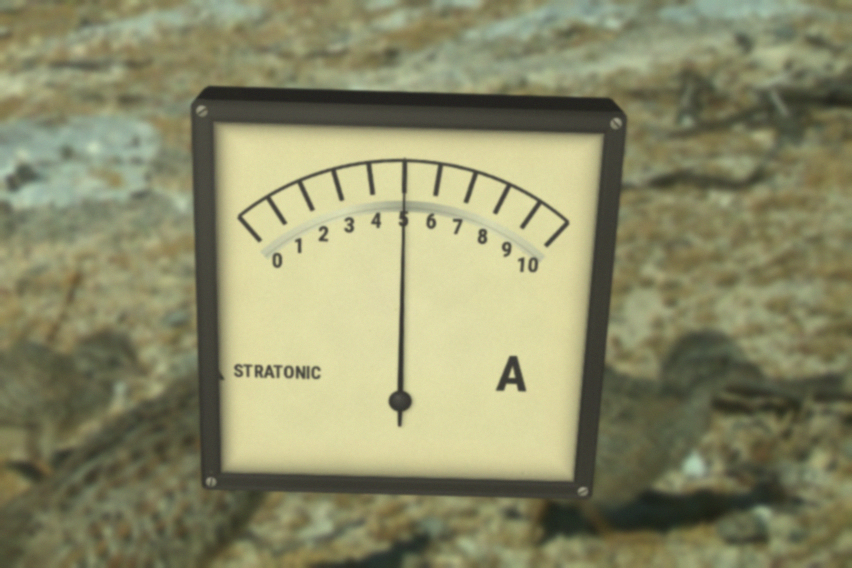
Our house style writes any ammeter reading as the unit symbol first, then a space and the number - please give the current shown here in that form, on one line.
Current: A 5
